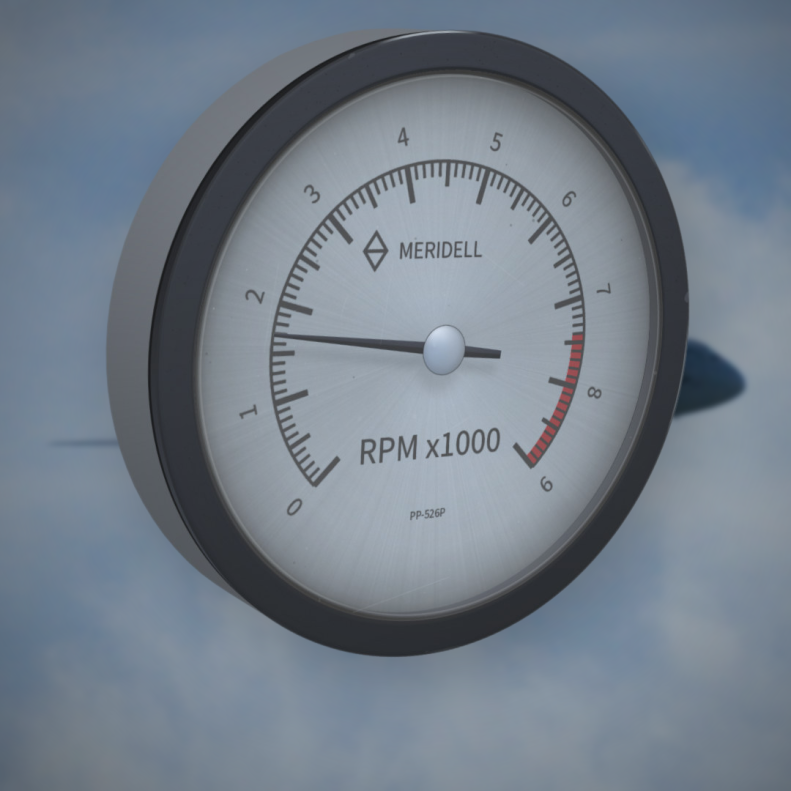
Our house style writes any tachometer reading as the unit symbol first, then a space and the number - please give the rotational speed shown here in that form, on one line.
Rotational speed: rpm 1700
